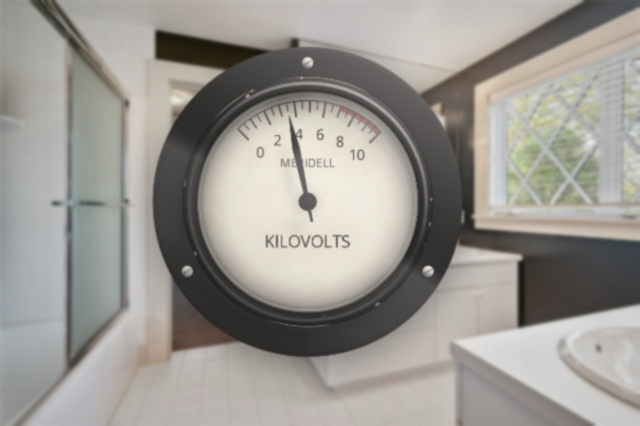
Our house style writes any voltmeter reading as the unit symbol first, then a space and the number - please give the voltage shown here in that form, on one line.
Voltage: kV 3.5
